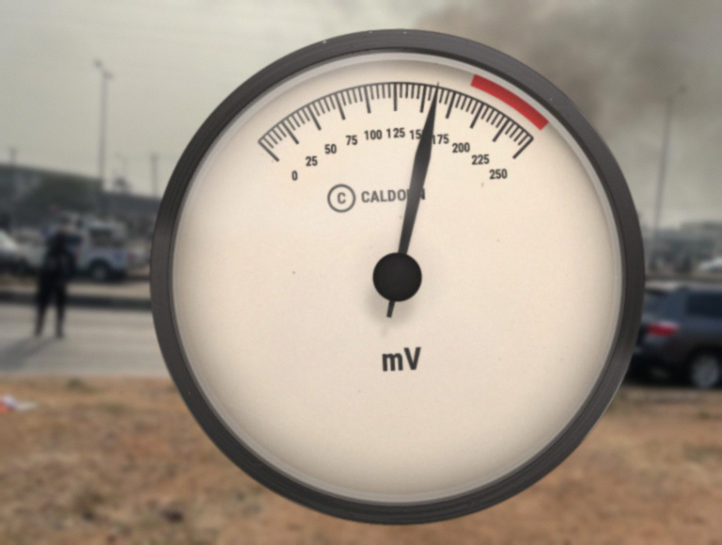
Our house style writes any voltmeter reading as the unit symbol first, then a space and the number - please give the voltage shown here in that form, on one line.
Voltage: mV 160
